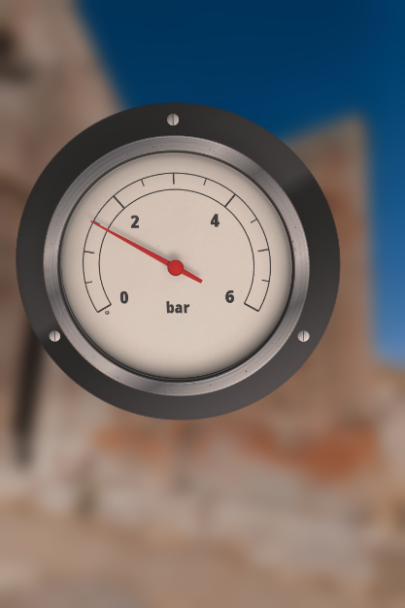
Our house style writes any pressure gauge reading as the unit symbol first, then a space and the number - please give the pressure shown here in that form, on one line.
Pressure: bar 1.5
